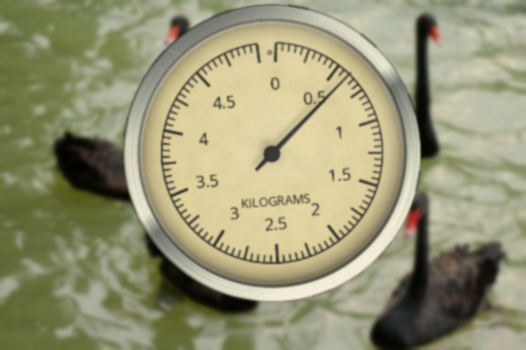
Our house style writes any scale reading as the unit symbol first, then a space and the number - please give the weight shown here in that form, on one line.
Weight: kg 0.6
